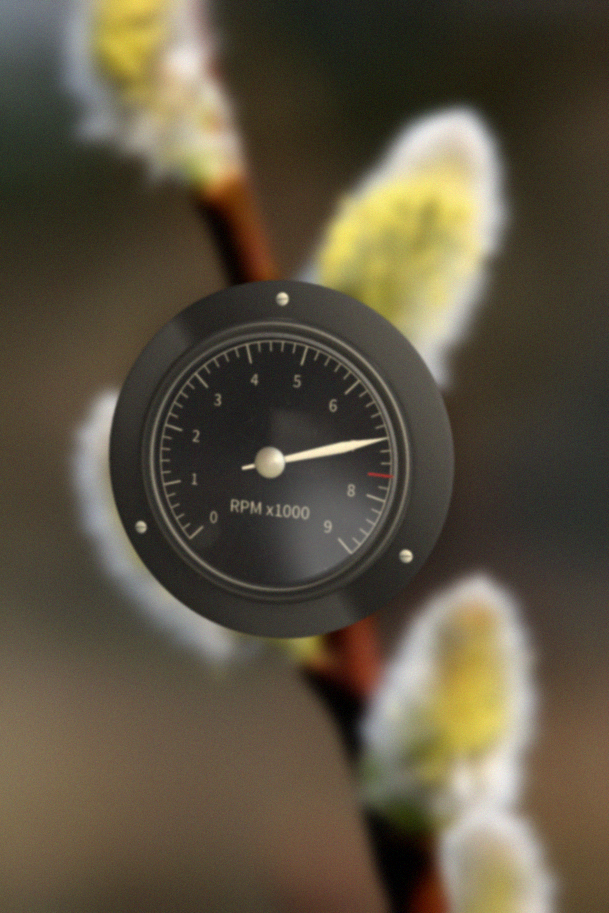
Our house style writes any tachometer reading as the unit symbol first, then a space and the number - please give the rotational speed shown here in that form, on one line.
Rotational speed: rpm 7000
